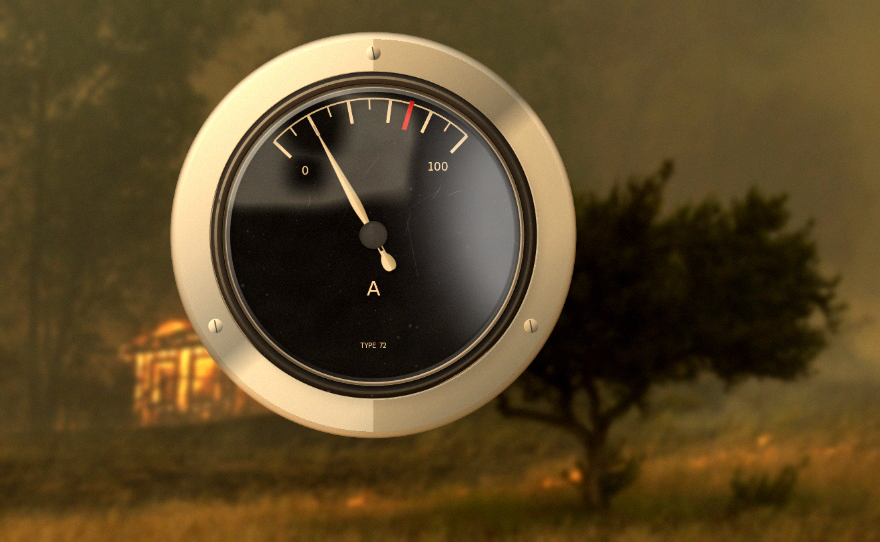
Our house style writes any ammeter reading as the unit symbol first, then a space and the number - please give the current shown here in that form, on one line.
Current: A 20
